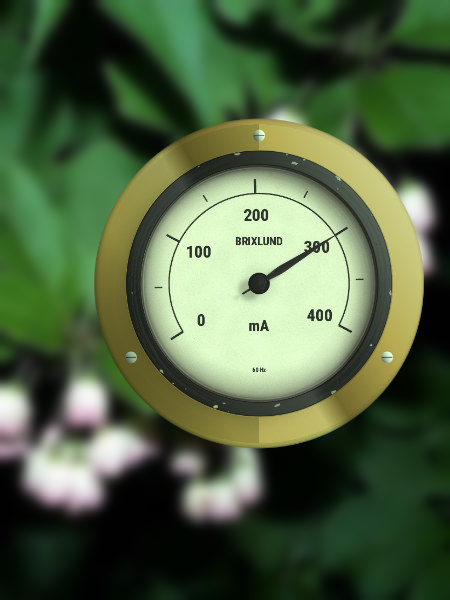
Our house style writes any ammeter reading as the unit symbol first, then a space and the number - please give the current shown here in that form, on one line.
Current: mA 300
